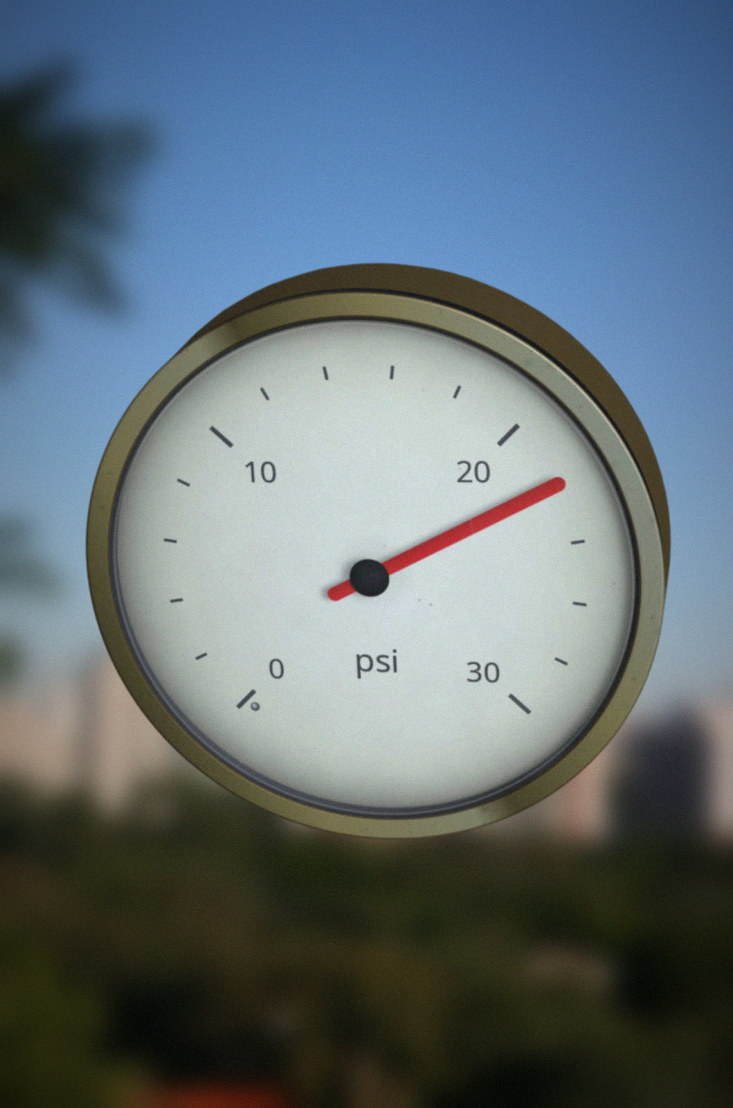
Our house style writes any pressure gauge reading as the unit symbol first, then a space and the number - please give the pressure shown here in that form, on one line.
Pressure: psi 22
